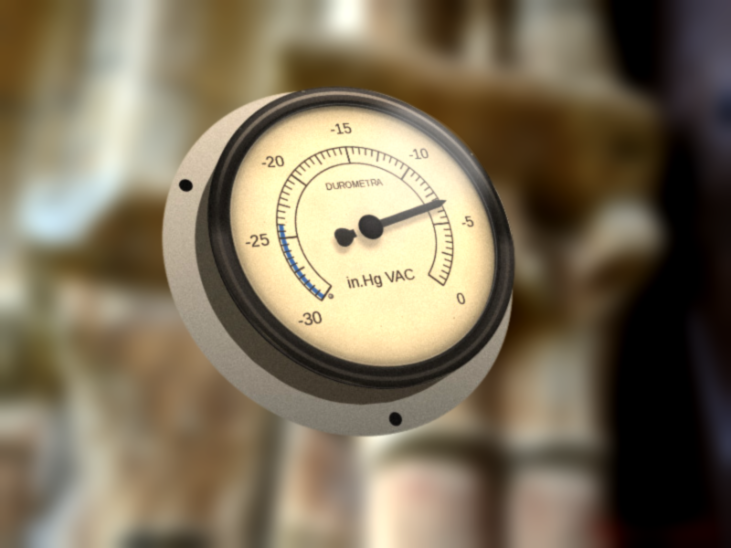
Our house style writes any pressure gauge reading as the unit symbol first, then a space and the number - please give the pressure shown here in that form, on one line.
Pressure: inHg -6.5
